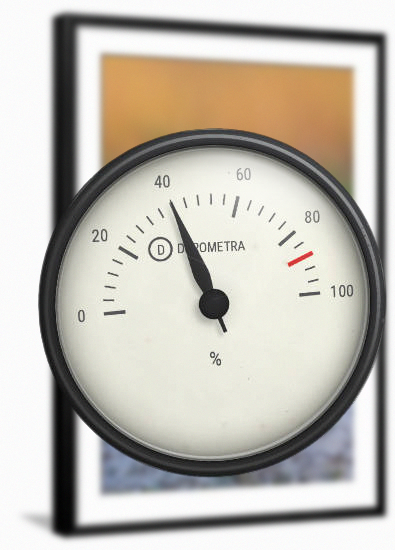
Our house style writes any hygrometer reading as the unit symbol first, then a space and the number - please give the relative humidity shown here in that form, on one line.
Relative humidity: % 40
